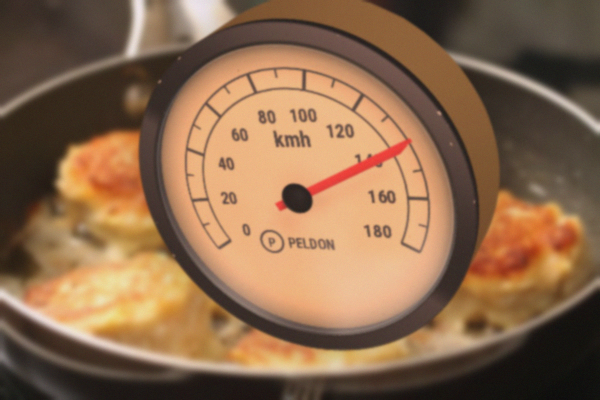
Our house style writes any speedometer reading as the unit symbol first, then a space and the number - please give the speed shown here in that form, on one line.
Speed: km/h 140
